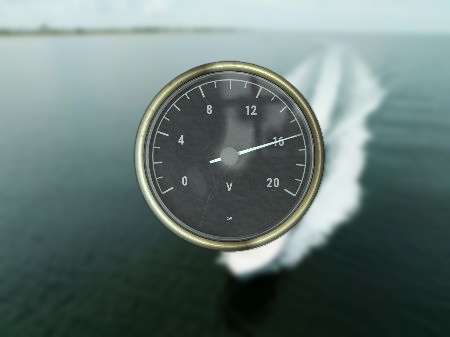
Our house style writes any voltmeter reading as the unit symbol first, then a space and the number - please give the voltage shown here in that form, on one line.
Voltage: V 16
